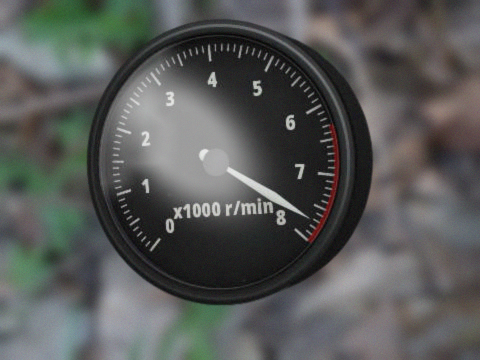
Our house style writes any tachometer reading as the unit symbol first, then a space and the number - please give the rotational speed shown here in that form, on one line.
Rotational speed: rpm 7700
